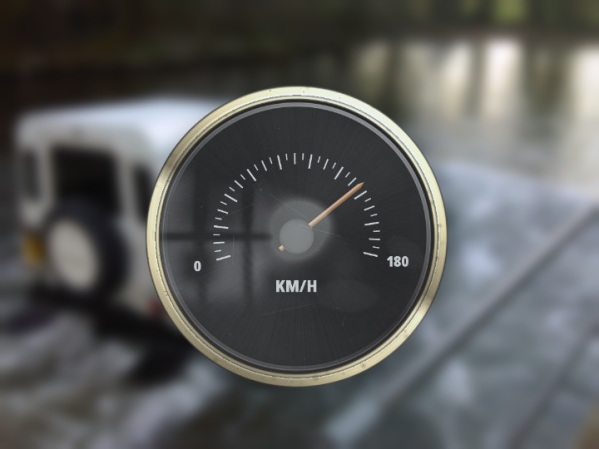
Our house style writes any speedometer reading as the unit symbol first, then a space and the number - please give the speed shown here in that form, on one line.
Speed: km/h 135
